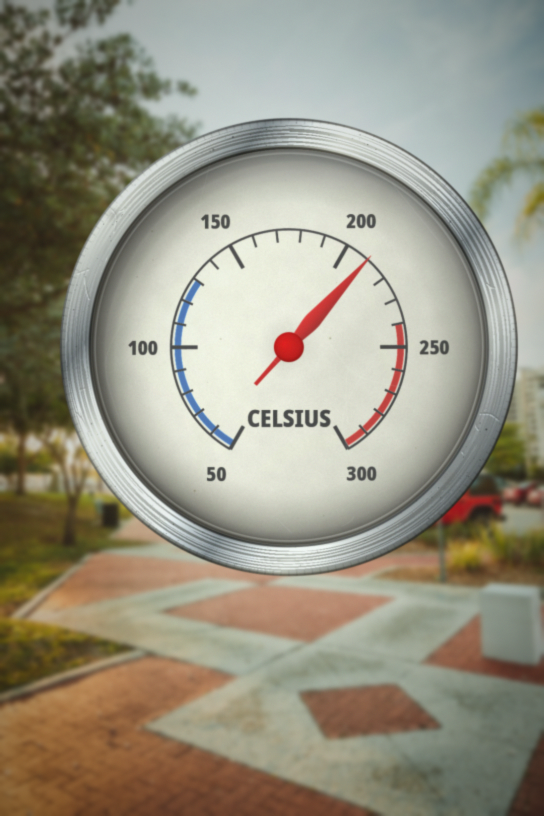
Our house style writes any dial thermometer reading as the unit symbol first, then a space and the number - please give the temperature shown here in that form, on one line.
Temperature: °C 210
